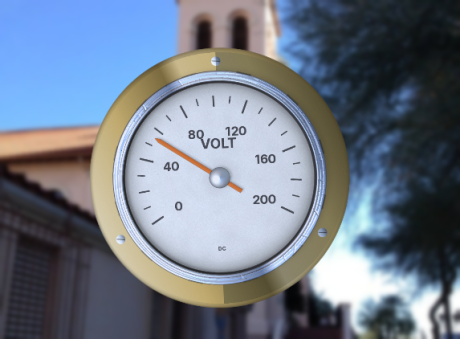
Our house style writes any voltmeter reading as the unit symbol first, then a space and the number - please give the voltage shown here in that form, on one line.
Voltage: V 55
